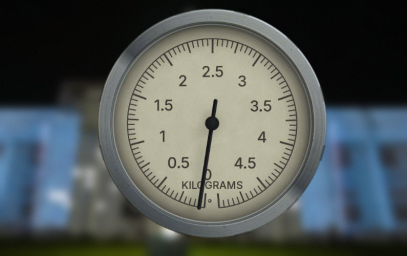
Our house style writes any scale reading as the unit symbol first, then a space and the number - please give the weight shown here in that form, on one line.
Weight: kg 0.05
